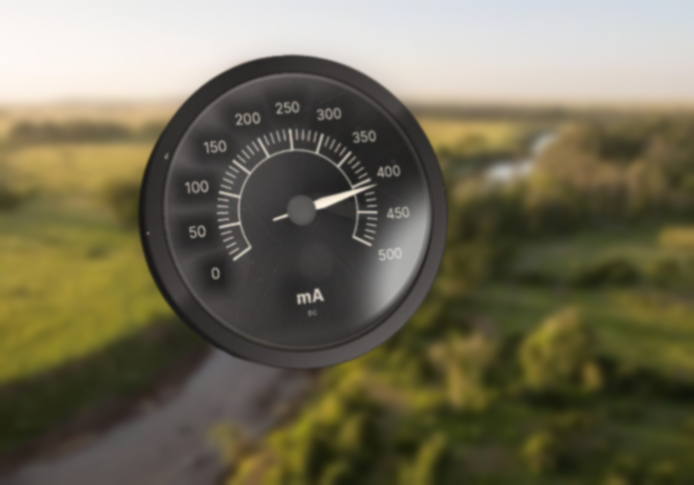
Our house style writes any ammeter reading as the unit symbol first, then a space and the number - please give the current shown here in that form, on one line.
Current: mA 410
